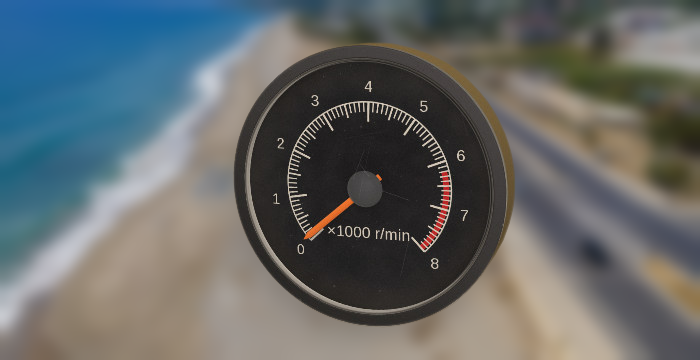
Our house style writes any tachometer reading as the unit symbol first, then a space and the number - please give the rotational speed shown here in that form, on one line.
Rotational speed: rpm 100
